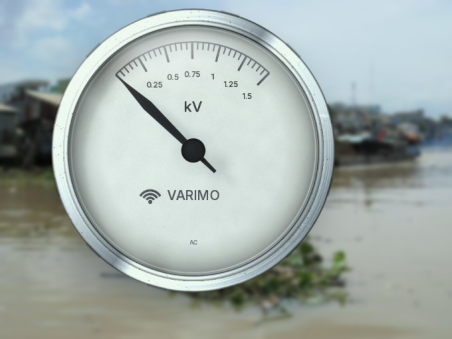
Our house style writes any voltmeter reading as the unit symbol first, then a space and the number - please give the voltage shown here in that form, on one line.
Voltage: kV 0
